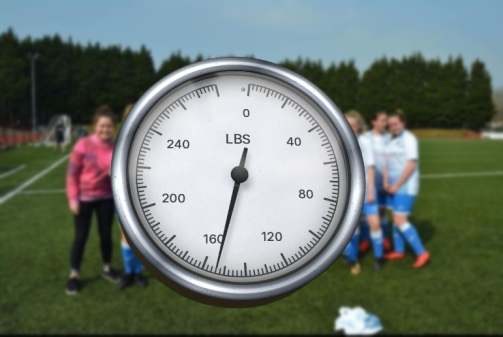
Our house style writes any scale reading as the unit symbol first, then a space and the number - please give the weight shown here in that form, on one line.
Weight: lb 154
